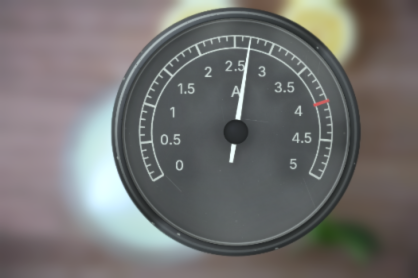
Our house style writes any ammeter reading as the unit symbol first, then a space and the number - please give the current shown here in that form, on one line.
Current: A 2.7
